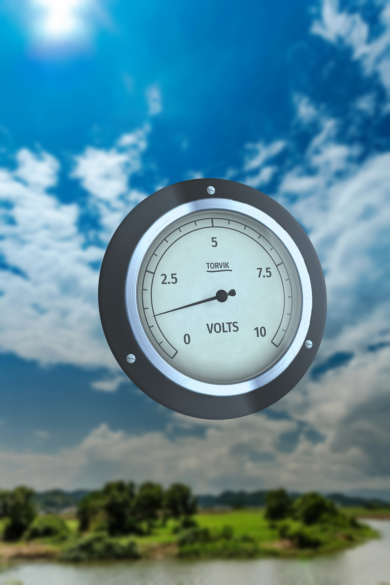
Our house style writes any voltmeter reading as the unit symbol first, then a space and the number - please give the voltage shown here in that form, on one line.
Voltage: V 1.25
